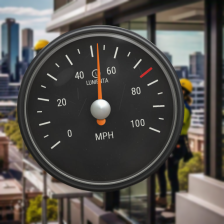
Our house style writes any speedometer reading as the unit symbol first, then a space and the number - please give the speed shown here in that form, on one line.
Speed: mph 52.5
